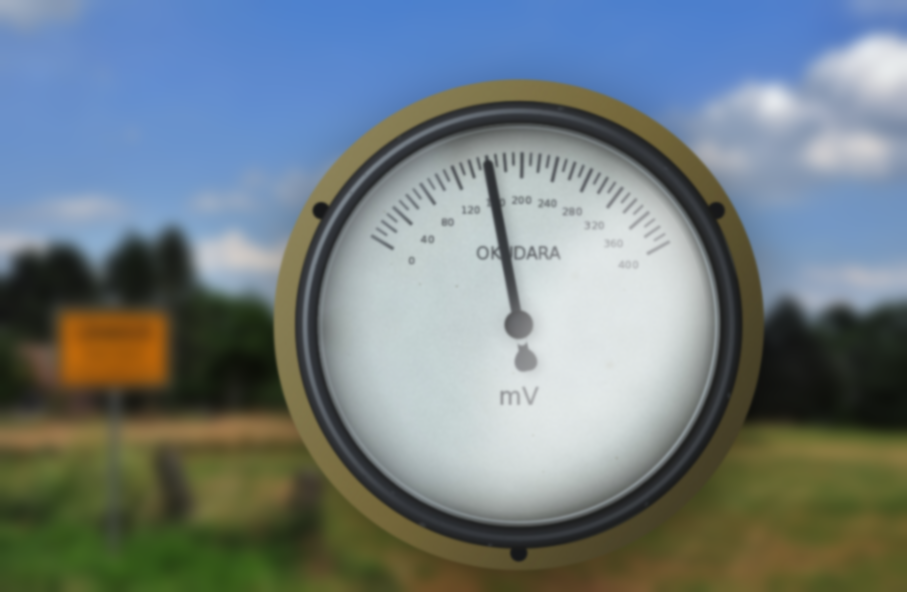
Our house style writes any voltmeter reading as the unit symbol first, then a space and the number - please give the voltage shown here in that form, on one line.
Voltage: mV 160
